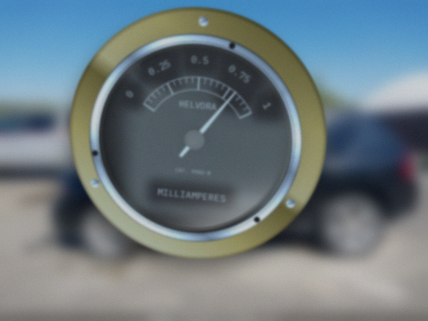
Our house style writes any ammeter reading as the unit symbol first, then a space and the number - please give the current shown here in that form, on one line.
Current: mA 0.8
